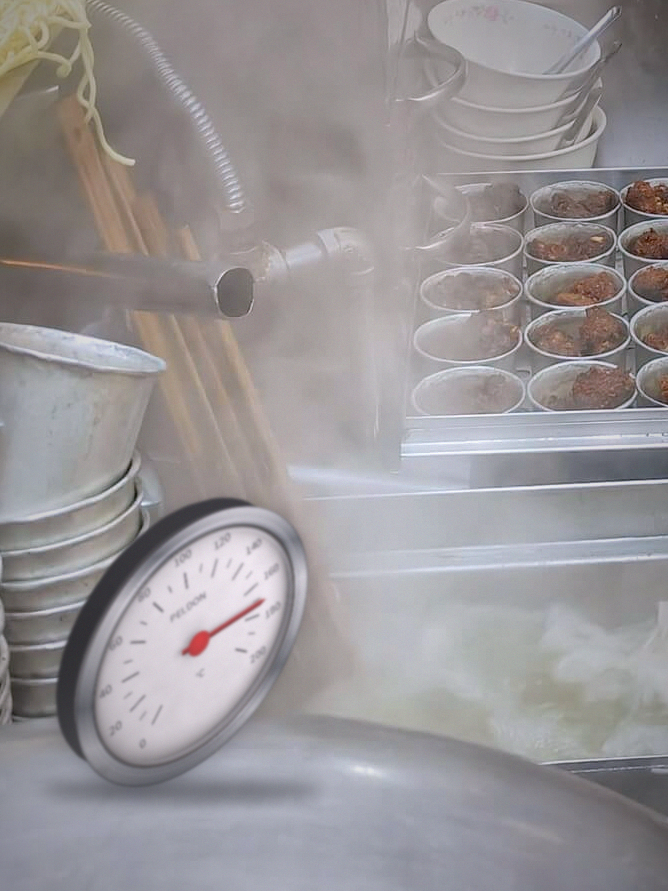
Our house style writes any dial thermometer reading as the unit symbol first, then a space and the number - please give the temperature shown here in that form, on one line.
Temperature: °C 170
